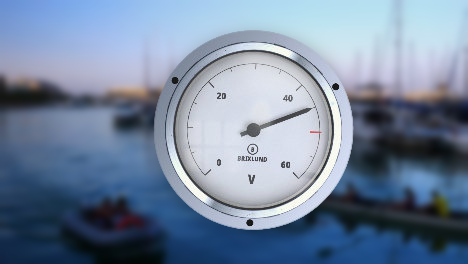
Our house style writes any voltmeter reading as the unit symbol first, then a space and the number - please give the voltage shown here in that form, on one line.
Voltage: V 45
